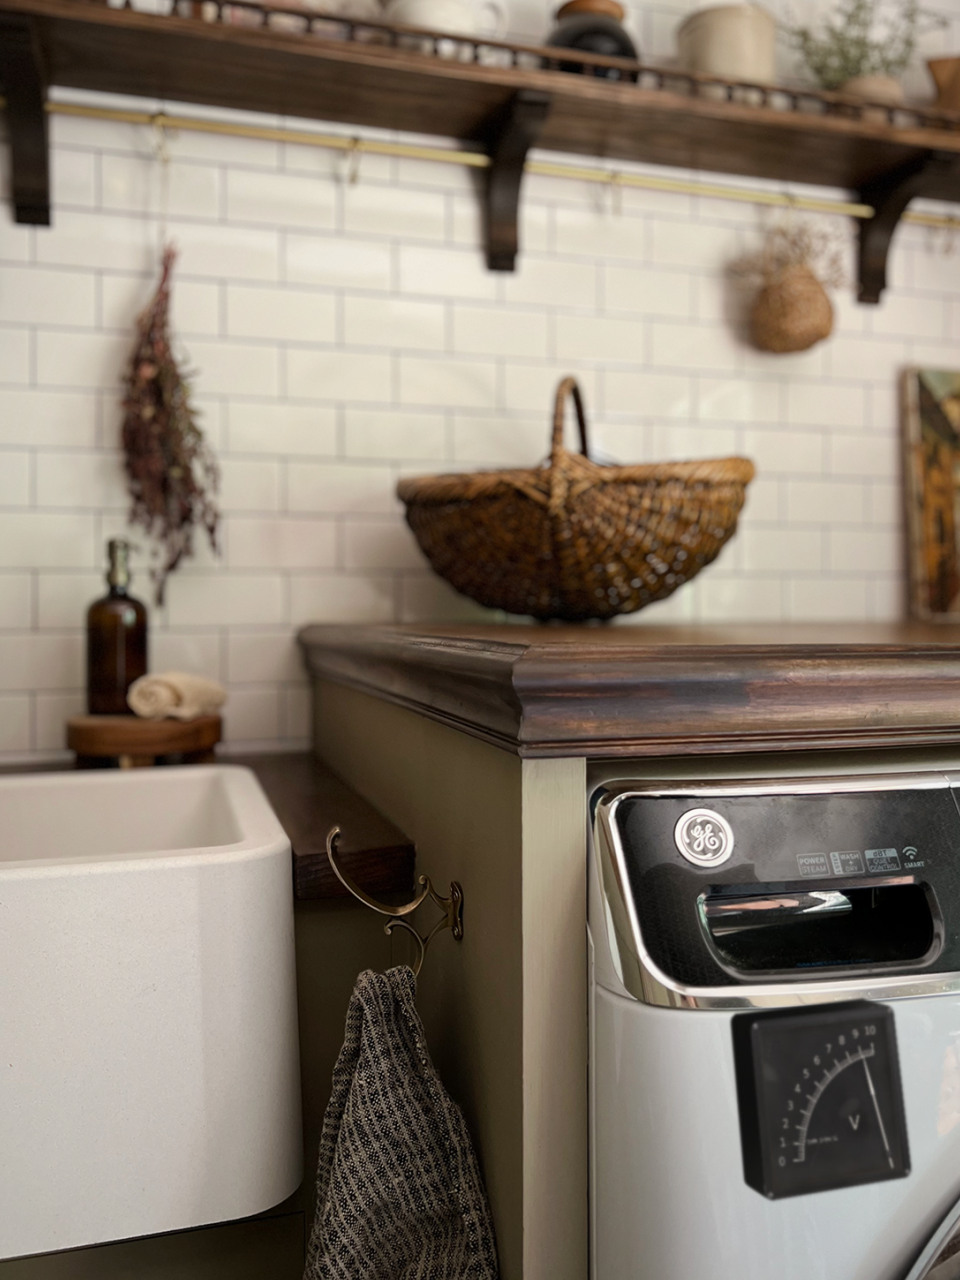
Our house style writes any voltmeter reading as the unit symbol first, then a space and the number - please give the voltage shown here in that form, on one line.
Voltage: V 9
